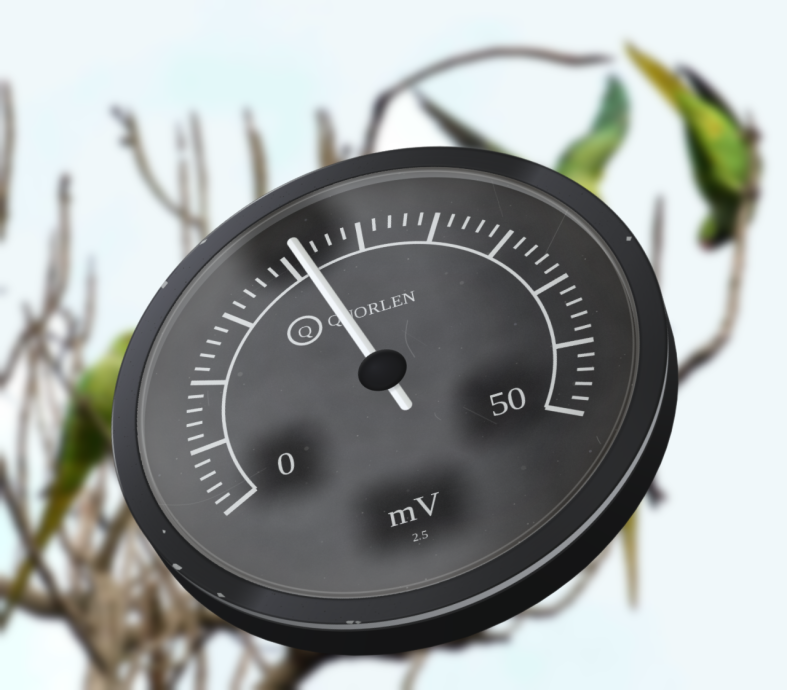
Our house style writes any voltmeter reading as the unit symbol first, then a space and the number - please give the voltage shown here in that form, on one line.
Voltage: mV 21
